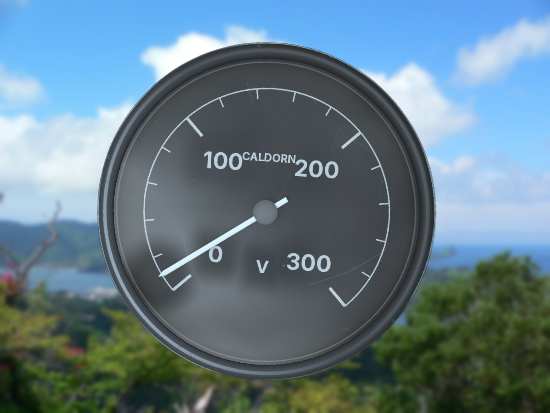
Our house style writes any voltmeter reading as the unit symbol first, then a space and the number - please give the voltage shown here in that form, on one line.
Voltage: V 10
